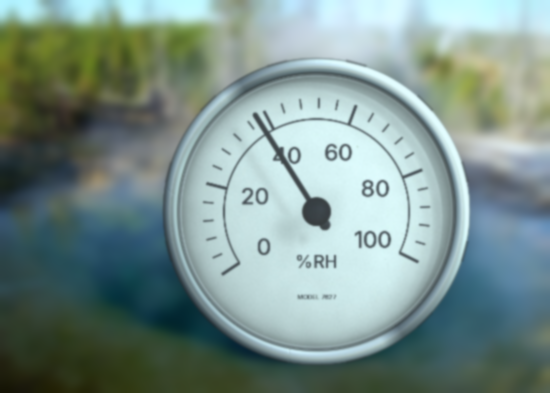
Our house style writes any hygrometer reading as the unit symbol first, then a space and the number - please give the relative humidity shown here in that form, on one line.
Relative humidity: % 38
